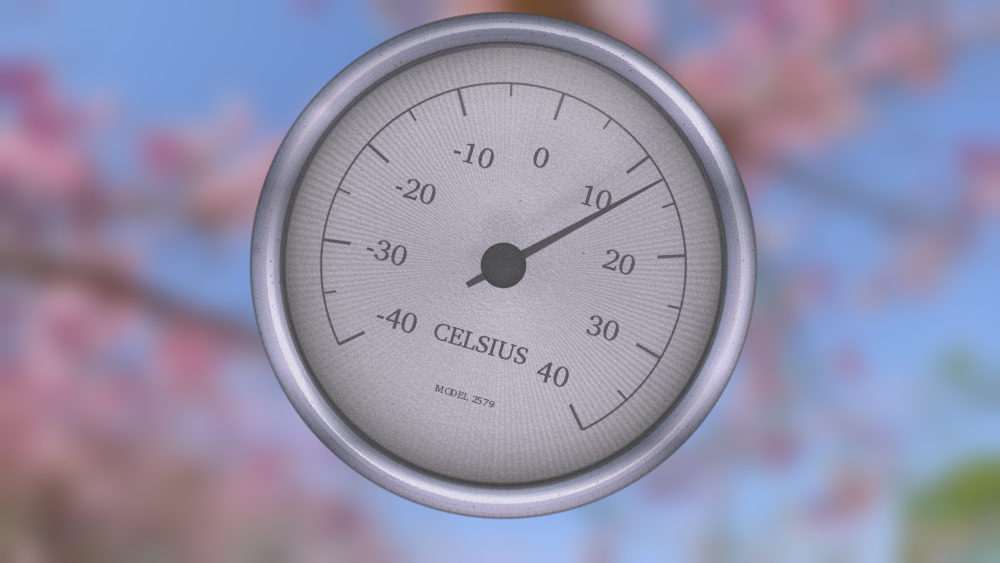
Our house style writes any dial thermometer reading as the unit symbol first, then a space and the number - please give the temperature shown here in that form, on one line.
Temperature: °C 12.5
